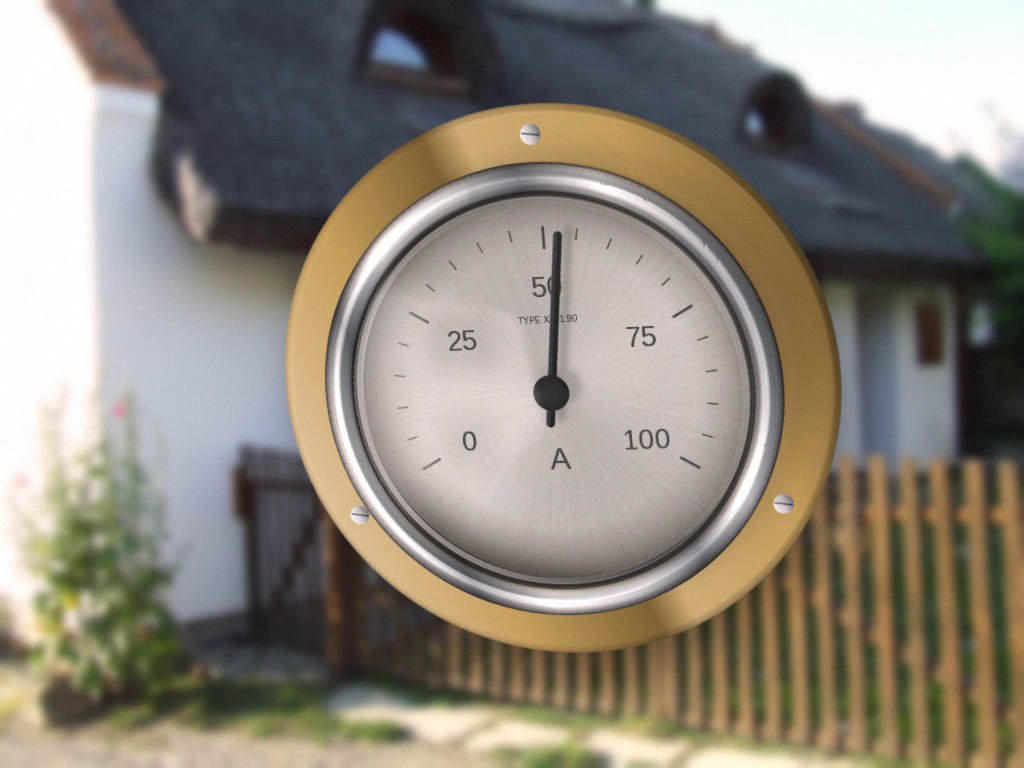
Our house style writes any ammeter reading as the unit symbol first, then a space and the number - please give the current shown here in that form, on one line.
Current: A 52.5
